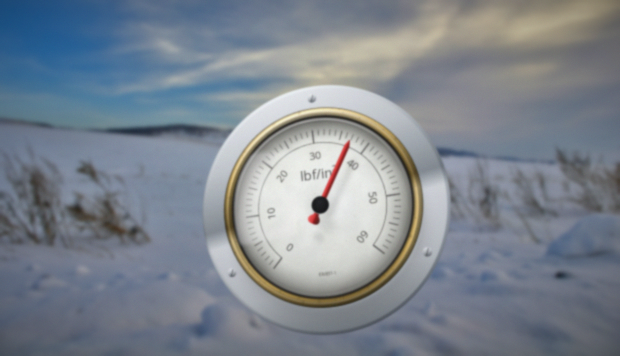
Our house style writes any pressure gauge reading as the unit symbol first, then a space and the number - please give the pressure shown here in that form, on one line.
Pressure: psi 37
